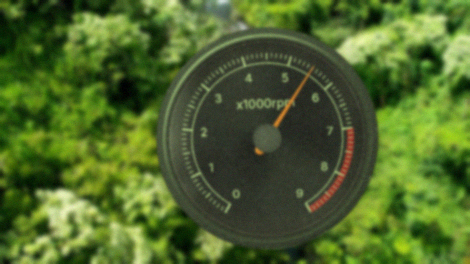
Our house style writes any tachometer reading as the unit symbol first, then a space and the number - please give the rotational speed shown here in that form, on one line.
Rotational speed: rpm 5500
